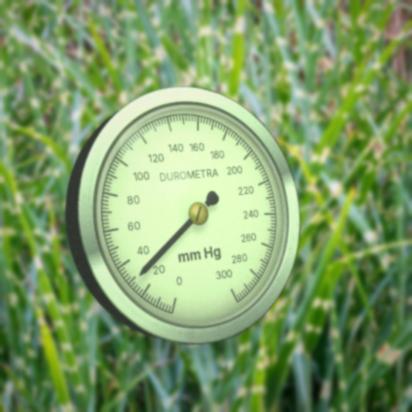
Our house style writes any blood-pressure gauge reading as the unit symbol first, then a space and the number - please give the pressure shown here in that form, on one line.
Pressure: mmHg 30
